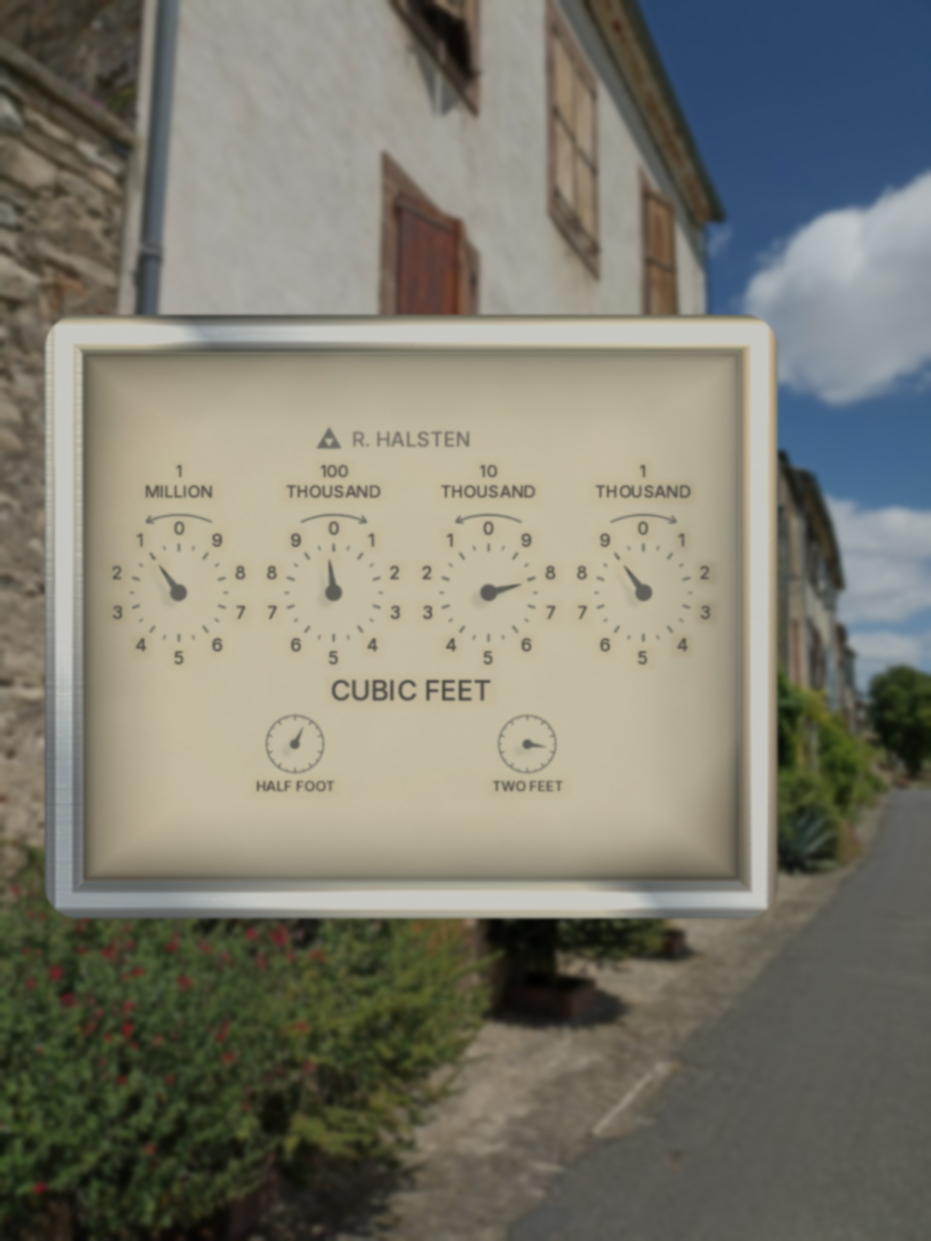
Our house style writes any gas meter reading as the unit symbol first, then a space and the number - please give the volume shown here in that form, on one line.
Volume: ft³ 97900
